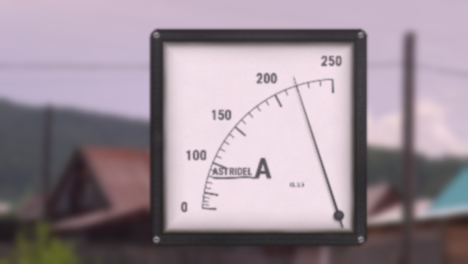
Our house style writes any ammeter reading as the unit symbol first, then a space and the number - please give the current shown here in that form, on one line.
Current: A 220
